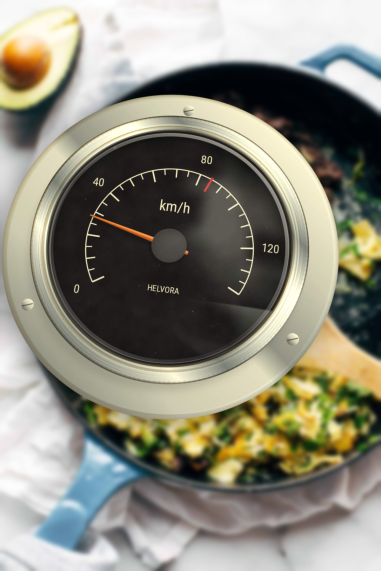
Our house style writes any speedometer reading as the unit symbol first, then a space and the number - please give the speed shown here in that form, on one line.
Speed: km/h 27.5
